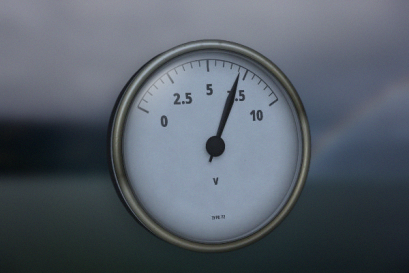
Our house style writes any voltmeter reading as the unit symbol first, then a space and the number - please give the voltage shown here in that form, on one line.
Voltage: V 7
